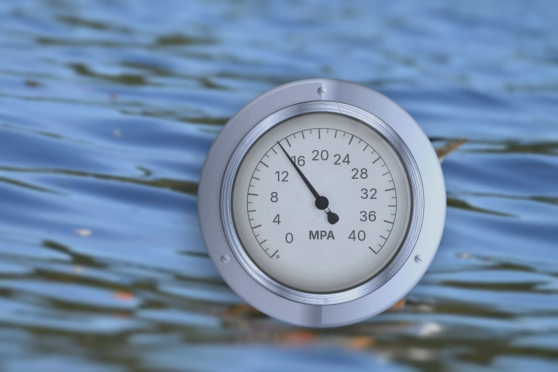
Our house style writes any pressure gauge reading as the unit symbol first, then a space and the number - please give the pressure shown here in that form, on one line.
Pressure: MPa 15
